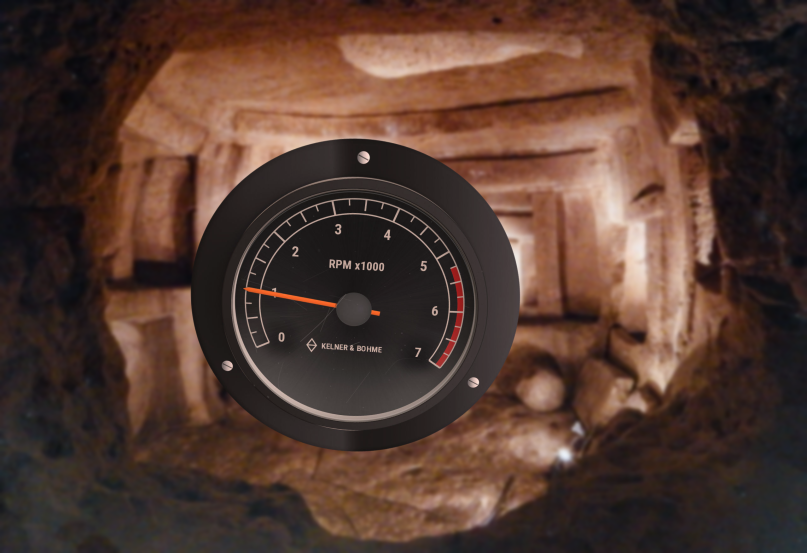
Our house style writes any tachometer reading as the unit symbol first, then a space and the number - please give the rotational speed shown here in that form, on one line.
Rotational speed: rpm 1000
